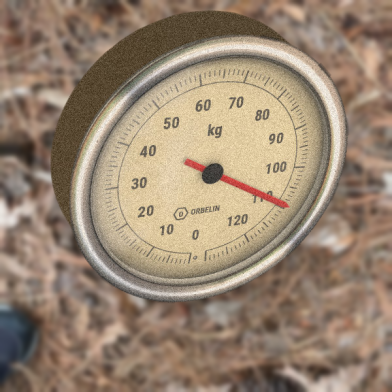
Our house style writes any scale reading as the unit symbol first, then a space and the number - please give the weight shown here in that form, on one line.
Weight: kg 109
